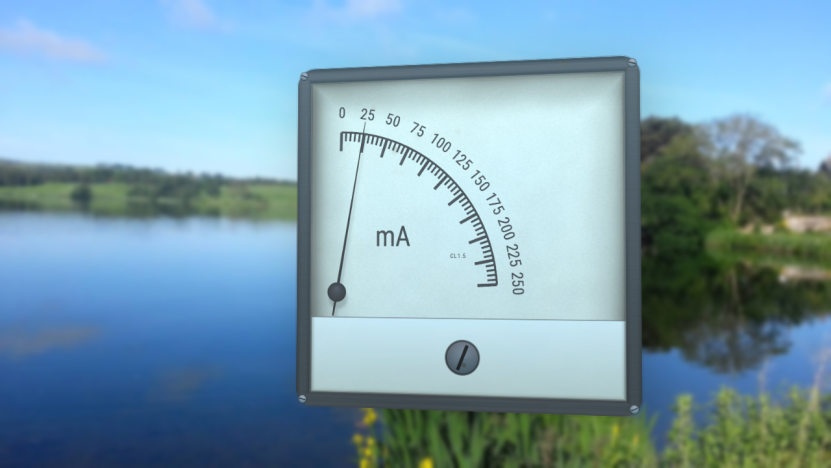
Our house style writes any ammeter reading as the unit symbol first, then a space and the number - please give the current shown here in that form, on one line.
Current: mA 25
